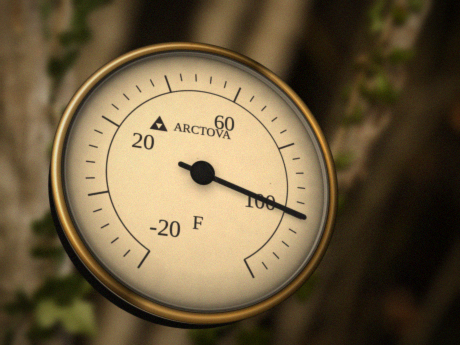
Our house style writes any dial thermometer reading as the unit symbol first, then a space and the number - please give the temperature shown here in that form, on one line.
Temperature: °F 100
